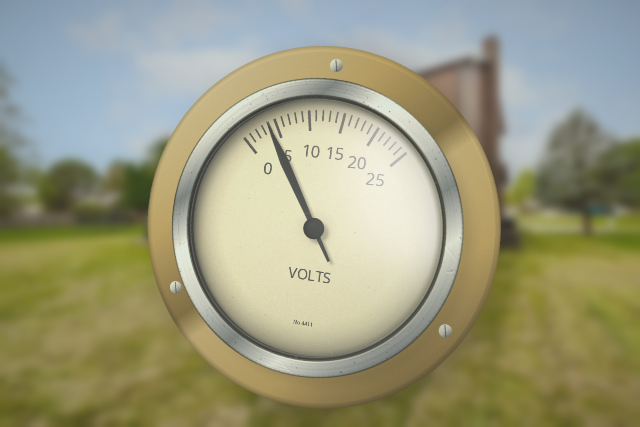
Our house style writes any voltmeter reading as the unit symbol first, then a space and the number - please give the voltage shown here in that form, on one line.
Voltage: V 4
